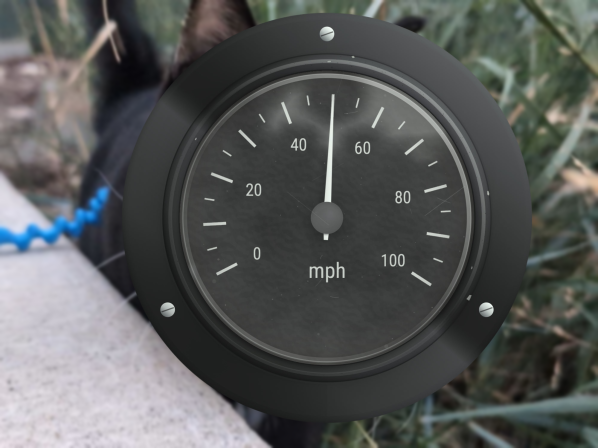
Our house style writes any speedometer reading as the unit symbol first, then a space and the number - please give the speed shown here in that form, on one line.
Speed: mph 50
